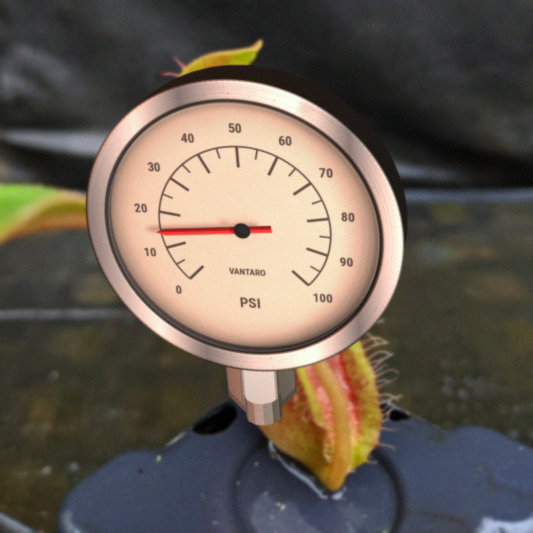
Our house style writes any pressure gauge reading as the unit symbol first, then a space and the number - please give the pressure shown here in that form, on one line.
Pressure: psi 15
